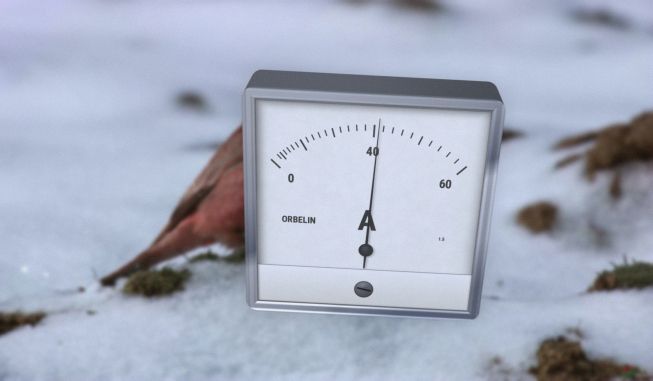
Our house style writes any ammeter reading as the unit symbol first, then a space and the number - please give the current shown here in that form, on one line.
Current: A 41
